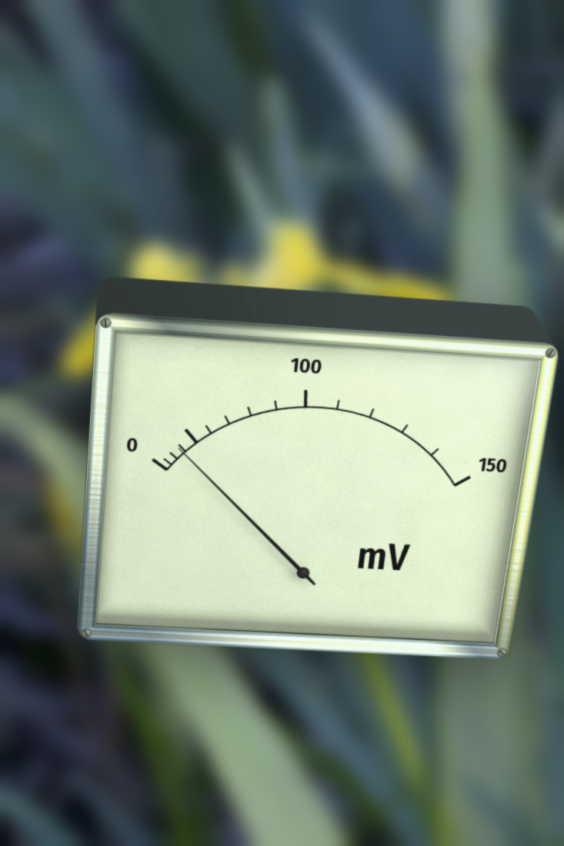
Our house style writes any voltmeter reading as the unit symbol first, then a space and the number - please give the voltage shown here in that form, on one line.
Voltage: mV 40
